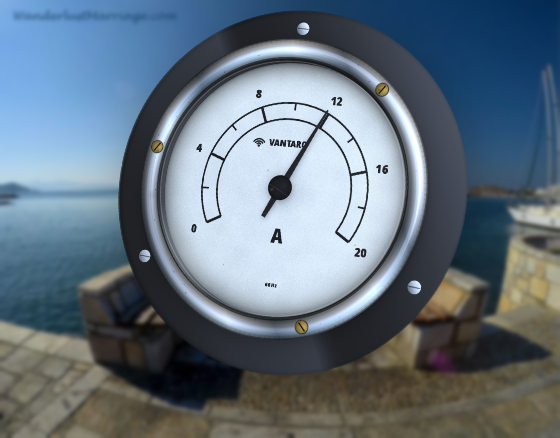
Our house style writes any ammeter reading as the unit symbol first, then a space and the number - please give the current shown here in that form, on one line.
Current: A 12
